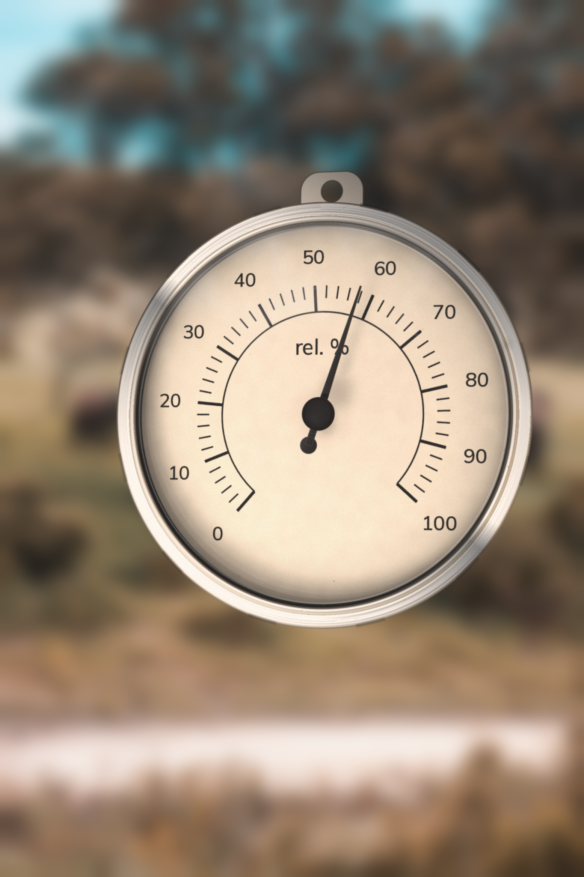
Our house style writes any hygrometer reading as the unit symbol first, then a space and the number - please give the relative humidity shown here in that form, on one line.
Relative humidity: % 58
